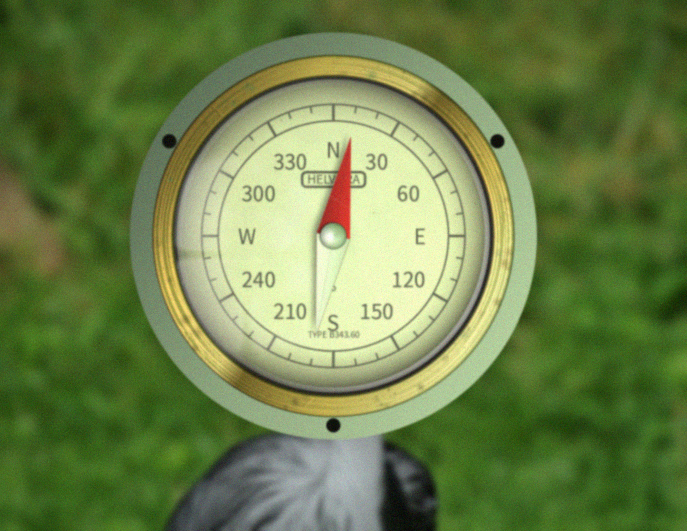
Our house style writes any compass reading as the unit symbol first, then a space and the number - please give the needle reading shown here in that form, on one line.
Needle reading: ° 10
